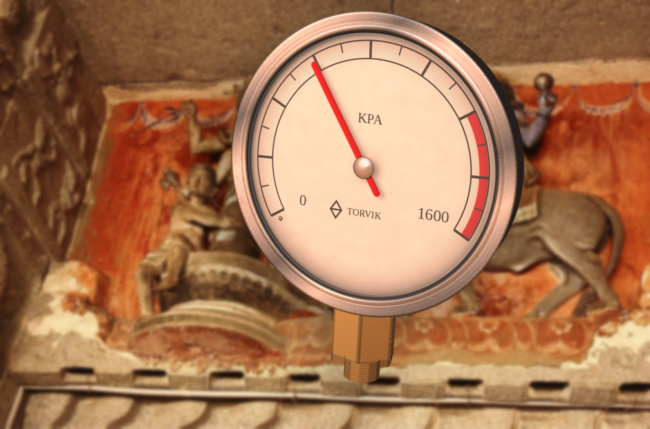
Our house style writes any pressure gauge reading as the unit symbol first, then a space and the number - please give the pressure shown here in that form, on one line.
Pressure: kPa 600
